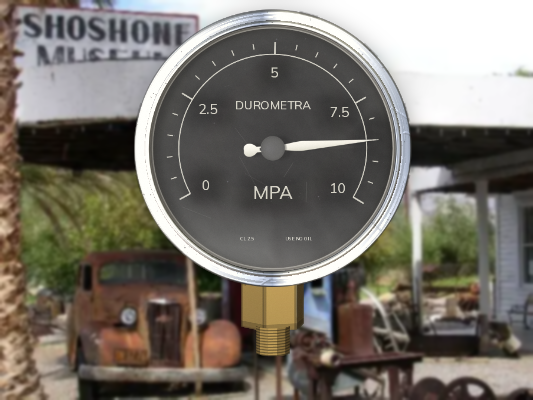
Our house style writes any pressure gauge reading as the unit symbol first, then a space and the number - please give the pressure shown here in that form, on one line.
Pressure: MPa 8.5
